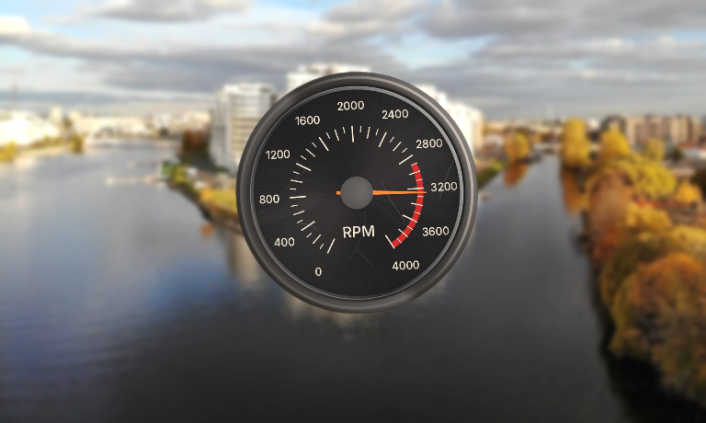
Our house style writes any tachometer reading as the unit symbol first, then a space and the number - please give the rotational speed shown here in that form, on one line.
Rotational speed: rpm 3250
